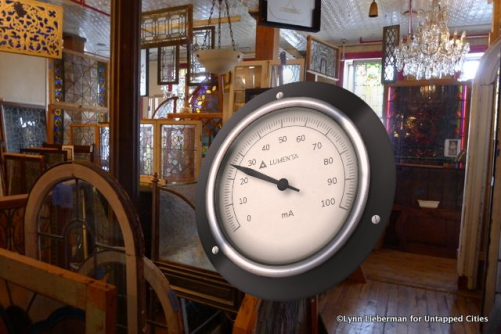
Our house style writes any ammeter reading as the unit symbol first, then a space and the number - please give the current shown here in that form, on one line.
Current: mA 25
